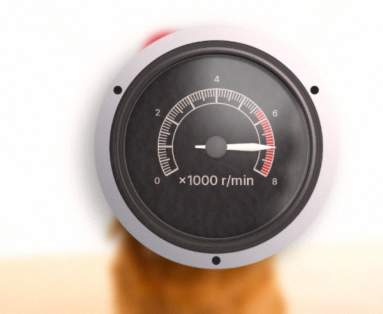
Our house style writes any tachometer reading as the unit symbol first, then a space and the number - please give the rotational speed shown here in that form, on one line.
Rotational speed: rpm 7000
